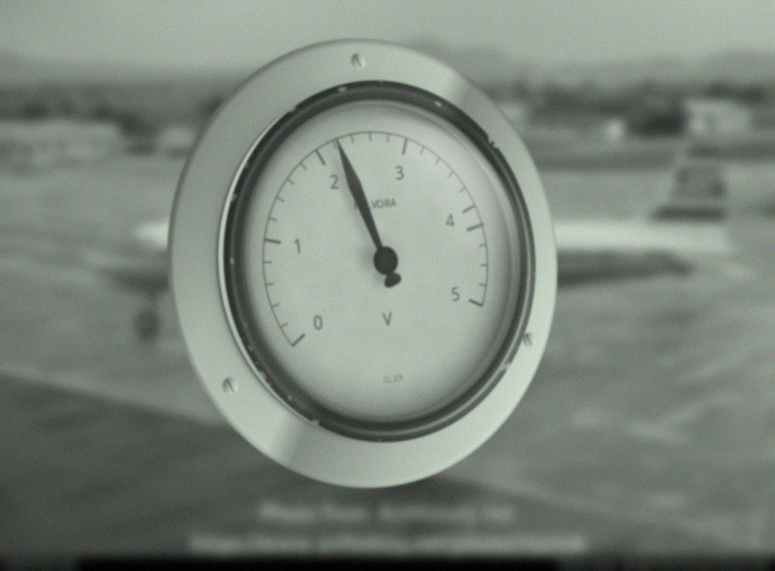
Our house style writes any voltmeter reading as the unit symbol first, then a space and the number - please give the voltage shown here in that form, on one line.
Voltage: V 2.2
